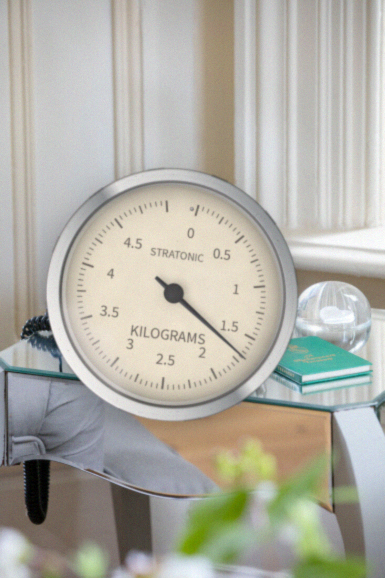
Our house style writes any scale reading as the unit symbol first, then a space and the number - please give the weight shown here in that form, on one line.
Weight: kg 1.7
